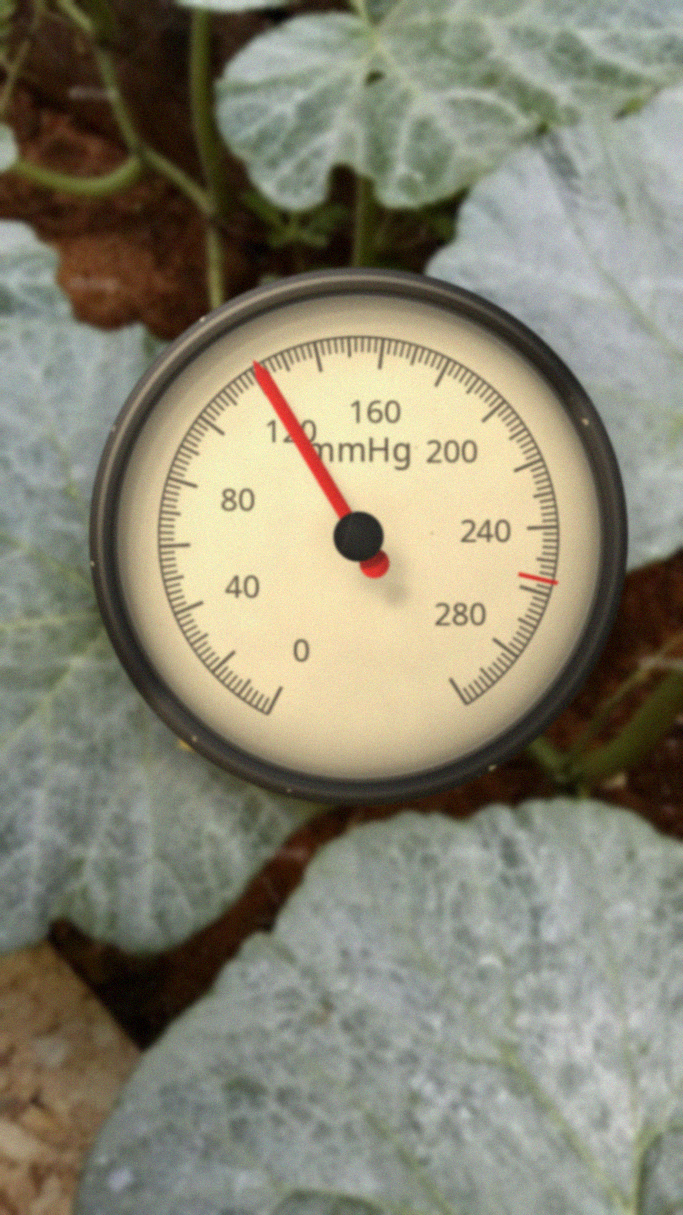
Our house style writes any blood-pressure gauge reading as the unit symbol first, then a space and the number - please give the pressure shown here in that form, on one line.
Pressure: mmHg 122
